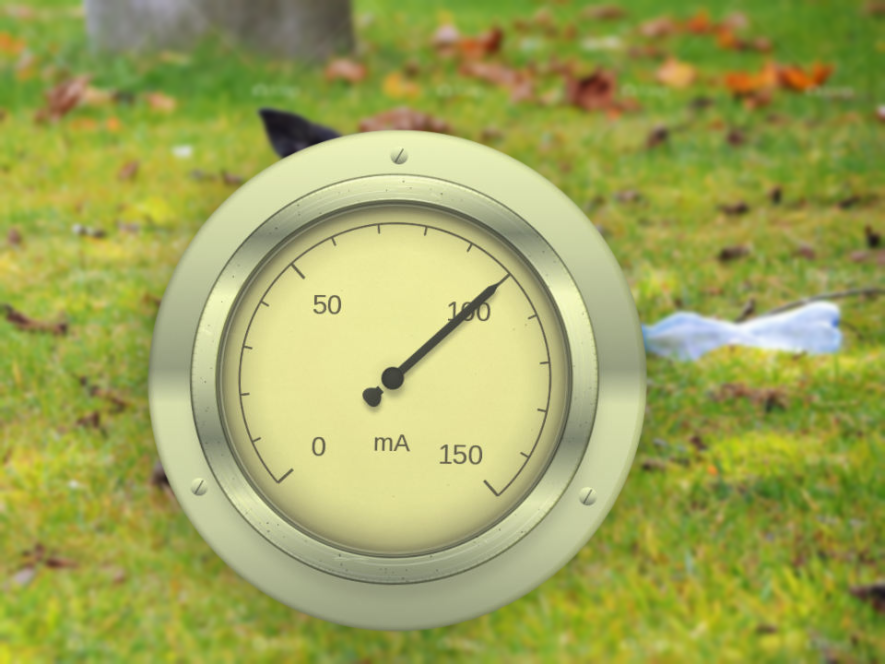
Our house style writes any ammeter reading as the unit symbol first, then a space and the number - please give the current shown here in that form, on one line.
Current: mA 100
